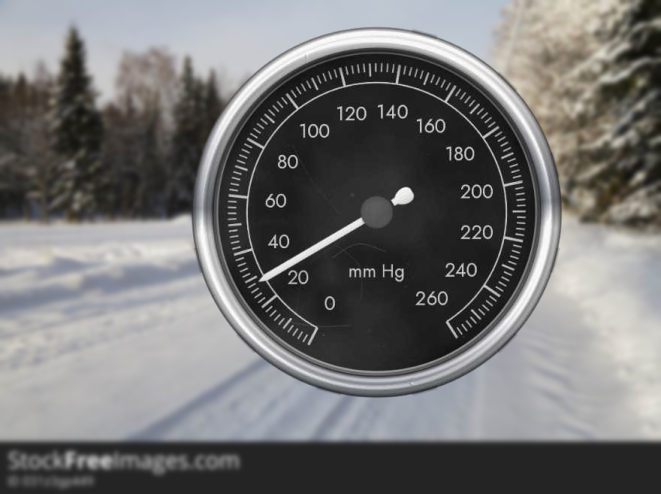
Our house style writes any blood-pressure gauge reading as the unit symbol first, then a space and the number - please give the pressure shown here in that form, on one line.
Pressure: mmHg 28
